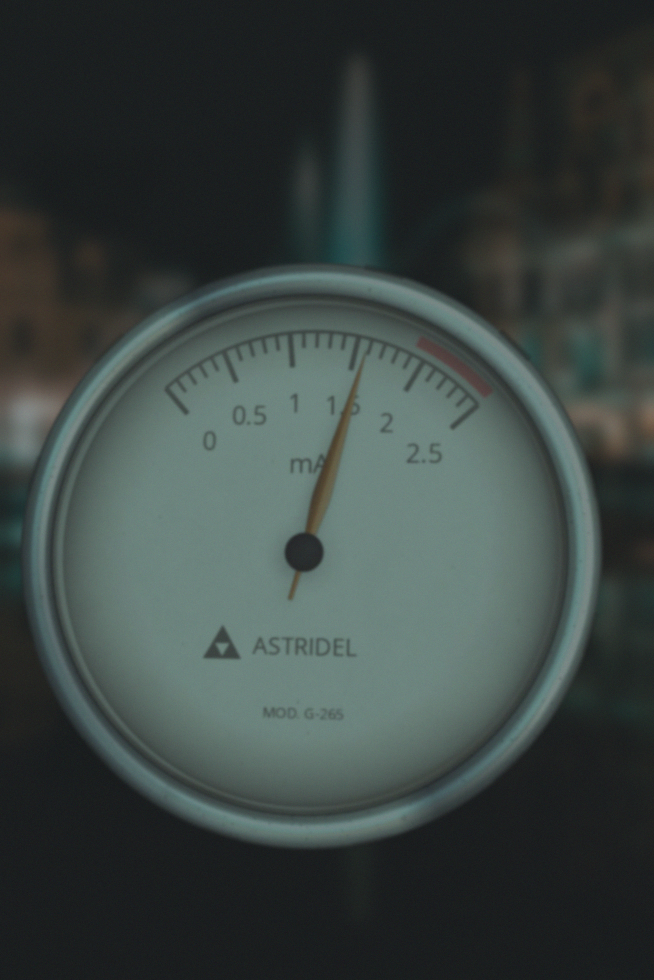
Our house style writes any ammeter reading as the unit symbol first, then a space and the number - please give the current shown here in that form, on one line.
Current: mA 1.6
